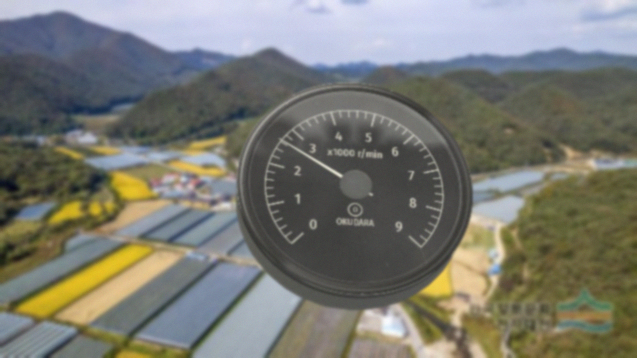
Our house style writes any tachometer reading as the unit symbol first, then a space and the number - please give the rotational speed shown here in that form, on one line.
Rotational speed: rpm 2600
